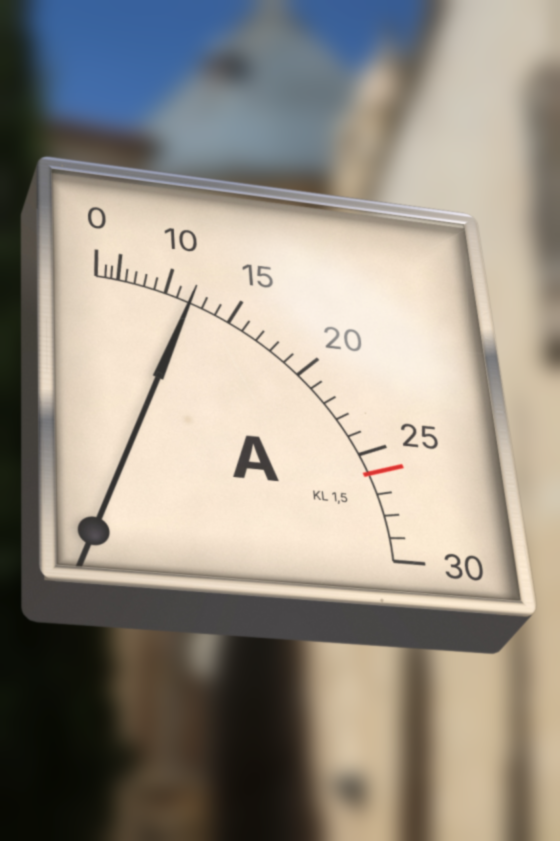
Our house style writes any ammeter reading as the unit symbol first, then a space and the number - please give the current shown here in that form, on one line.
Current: A 12
